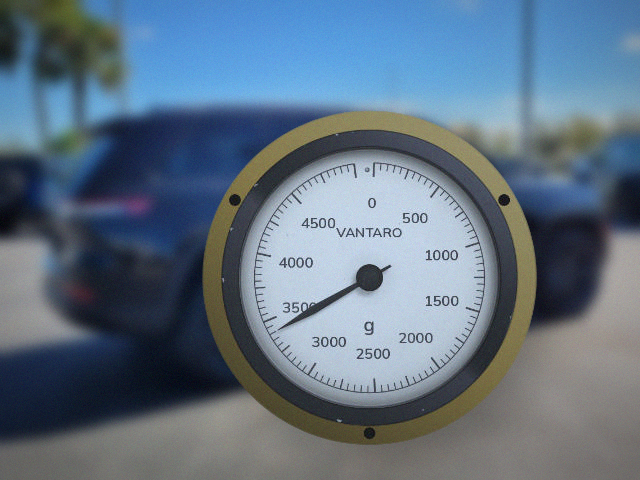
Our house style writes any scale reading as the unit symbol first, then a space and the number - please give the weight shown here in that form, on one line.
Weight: g 3400
